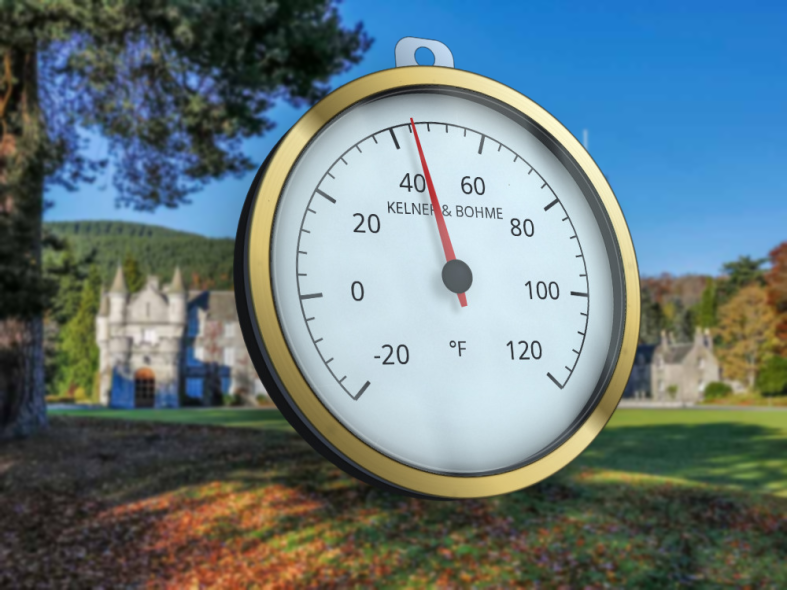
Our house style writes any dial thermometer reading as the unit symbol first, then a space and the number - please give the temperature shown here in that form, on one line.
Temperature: °F 44
